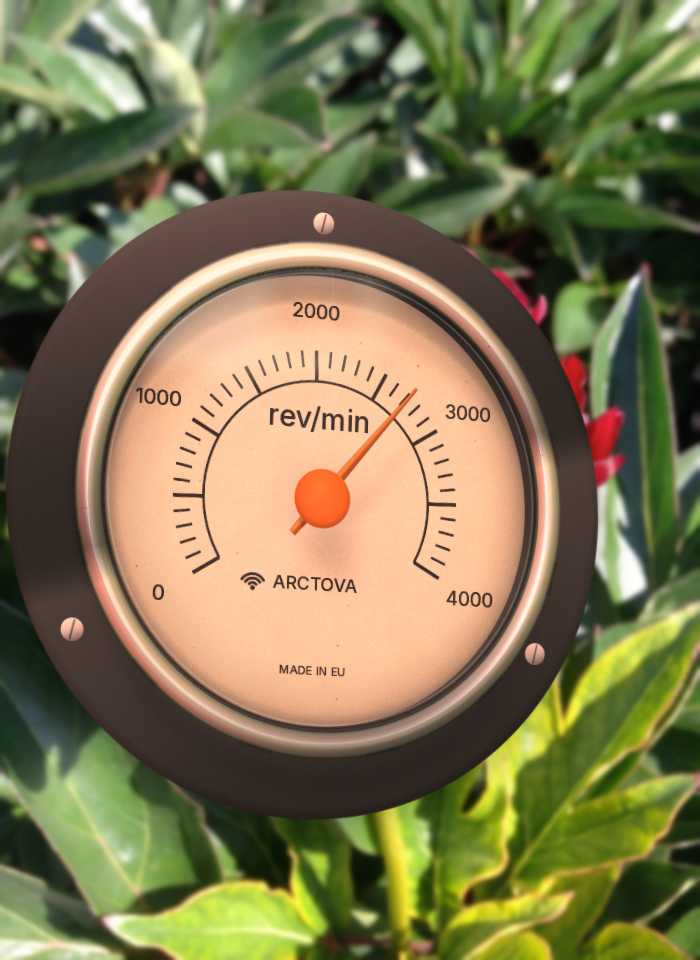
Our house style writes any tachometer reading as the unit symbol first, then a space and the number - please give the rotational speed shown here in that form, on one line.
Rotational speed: rpm 2700
